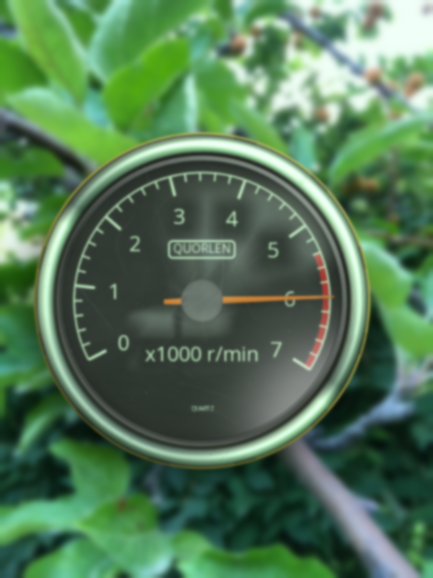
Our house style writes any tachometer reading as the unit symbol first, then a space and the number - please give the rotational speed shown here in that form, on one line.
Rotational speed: rpm 6000
